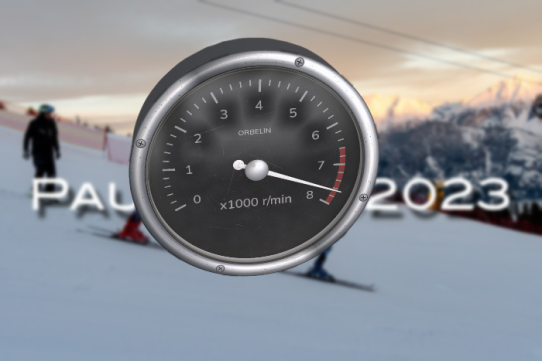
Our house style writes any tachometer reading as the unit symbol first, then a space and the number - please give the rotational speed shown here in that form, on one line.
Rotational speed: rpm 7600
